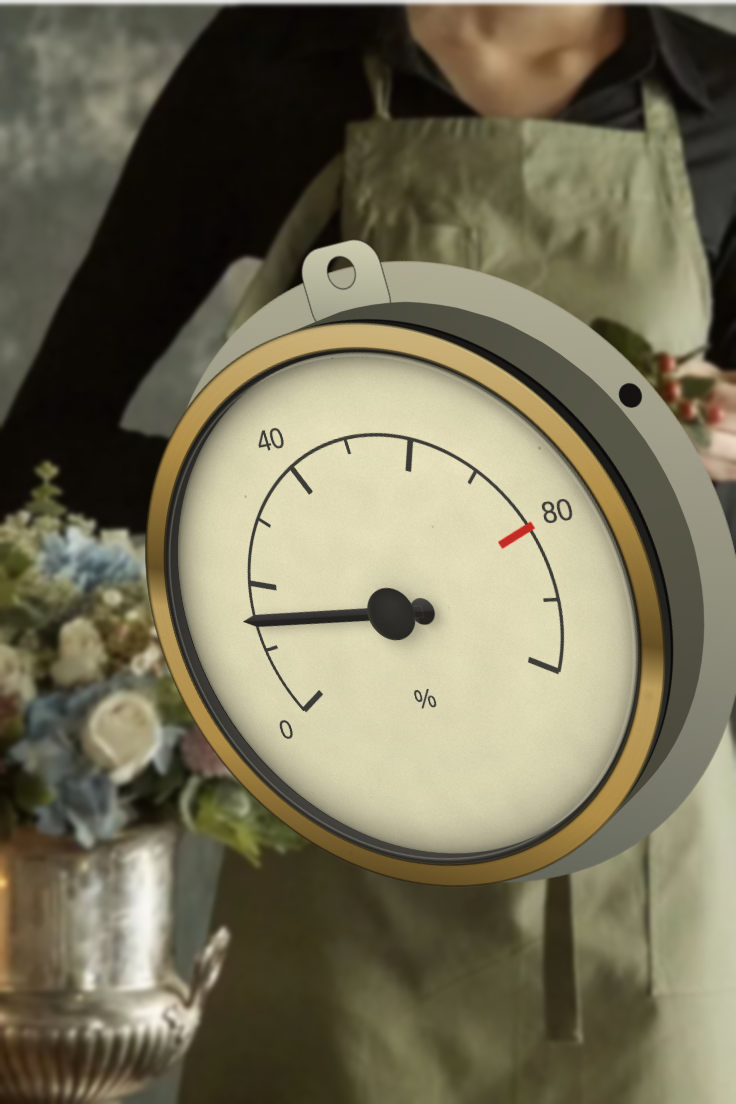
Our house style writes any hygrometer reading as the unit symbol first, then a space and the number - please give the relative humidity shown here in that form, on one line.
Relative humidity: % 15
